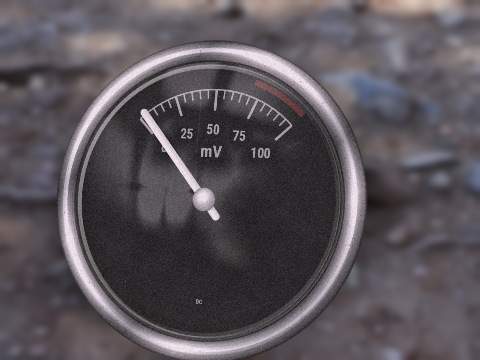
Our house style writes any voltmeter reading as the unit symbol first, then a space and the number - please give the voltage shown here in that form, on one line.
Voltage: mV 5
